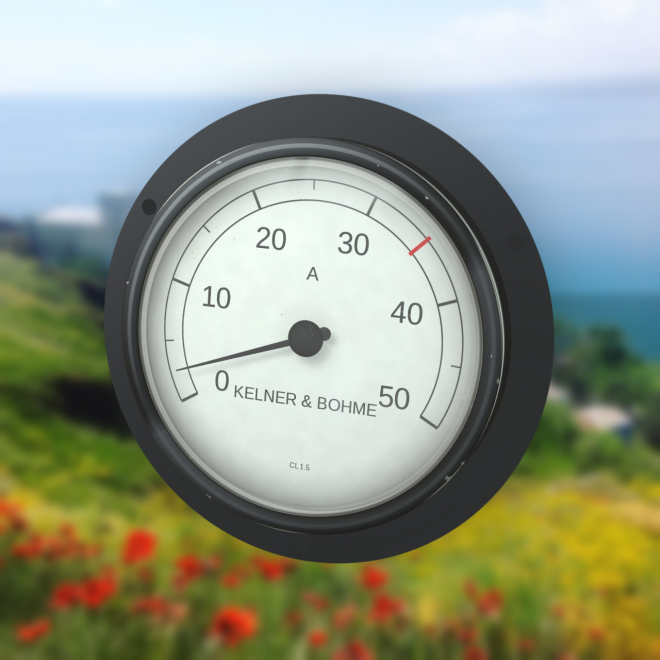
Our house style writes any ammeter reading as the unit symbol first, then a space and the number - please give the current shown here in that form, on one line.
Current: A 2.5
